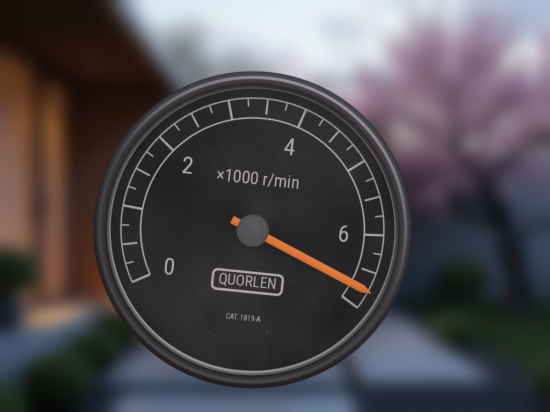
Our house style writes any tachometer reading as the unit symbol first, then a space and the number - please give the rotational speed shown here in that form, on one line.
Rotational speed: rpm 6750
